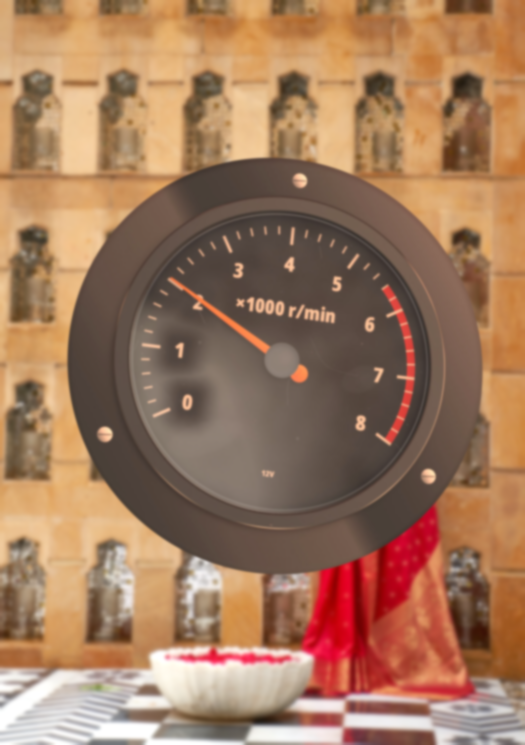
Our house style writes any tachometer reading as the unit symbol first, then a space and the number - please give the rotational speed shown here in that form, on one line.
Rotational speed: rpm 2000
